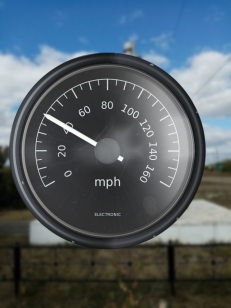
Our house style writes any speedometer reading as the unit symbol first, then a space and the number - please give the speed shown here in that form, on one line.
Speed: mph 40
